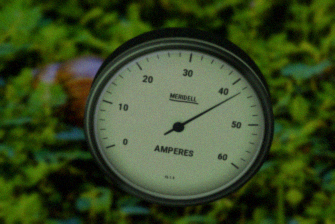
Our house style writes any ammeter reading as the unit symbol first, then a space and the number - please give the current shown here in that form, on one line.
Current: A 42
